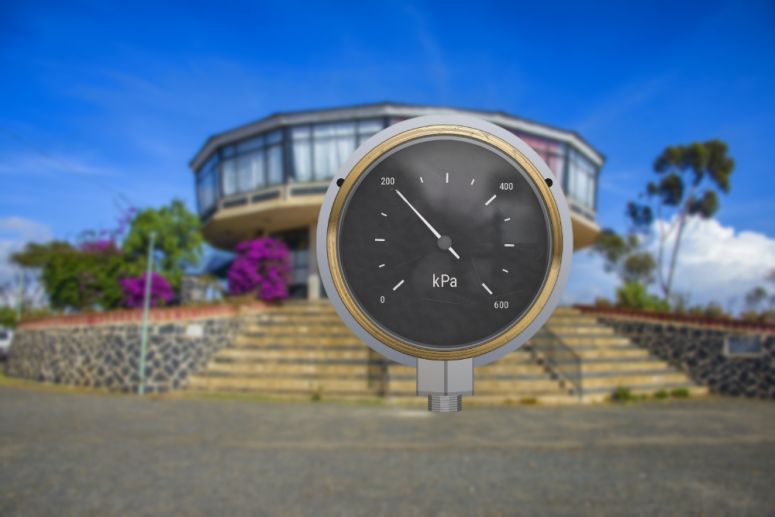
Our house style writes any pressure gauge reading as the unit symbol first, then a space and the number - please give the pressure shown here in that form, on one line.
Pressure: kPa 200
